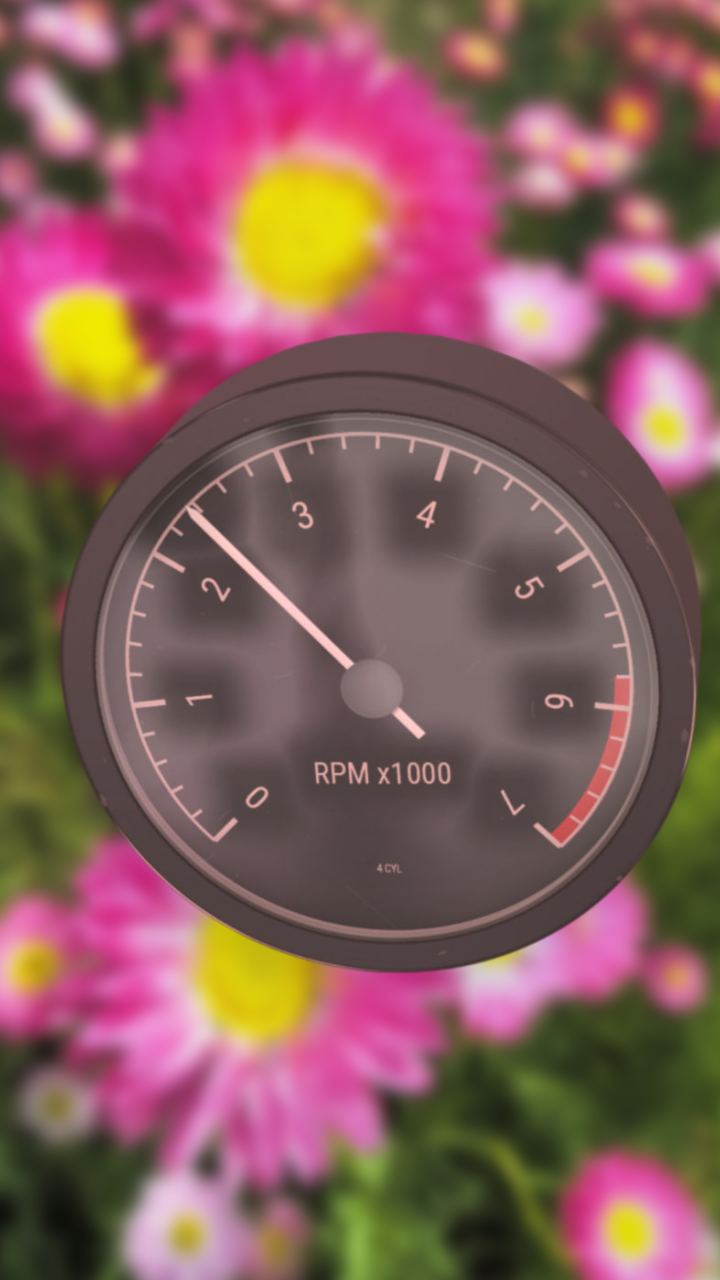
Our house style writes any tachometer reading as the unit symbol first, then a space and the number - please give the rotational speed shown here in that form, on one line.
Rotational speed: rpm 2400
